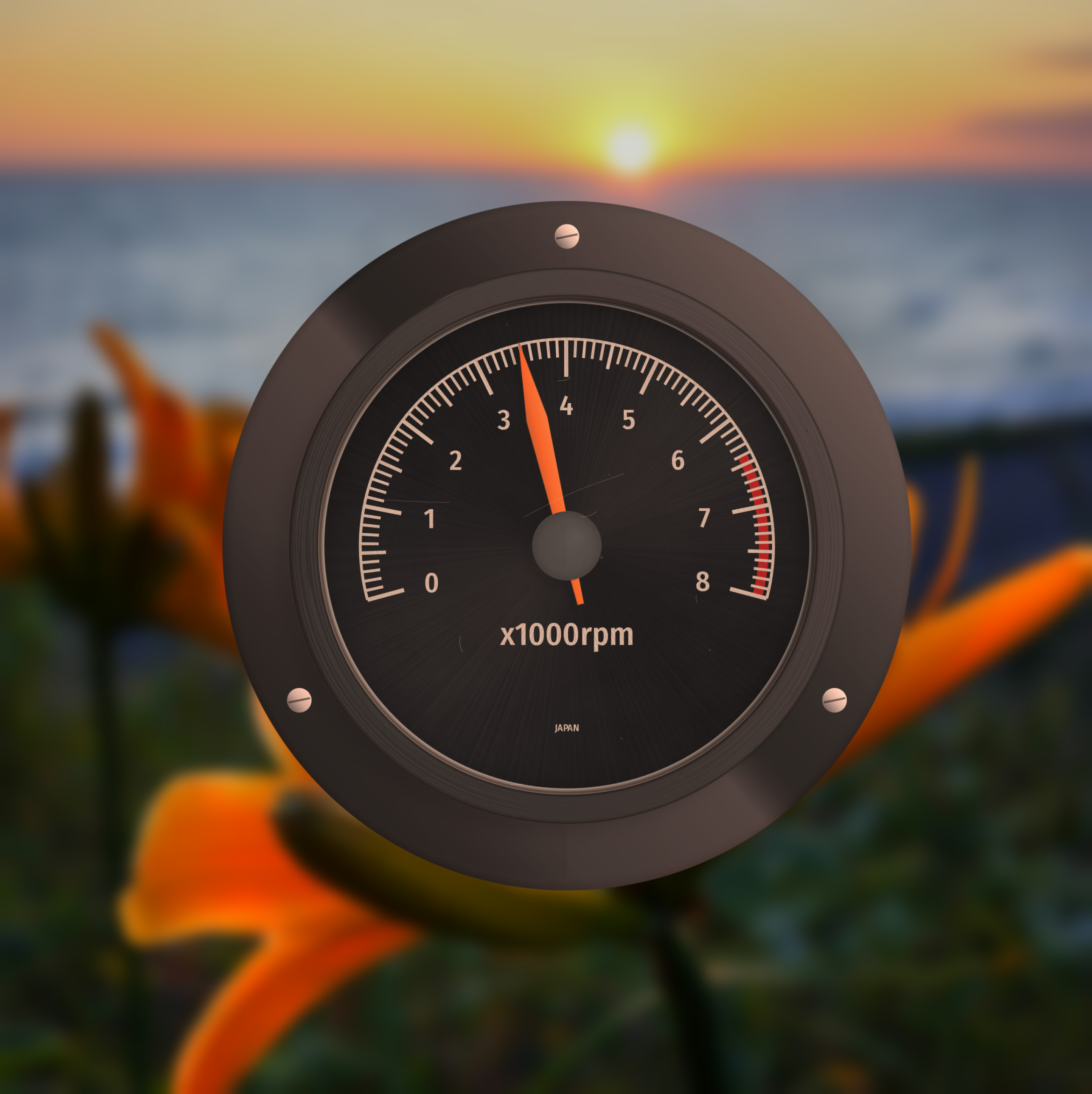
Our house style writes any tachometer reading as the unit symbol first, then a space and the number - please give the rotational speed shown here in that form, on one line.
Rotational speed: rpm 3500
